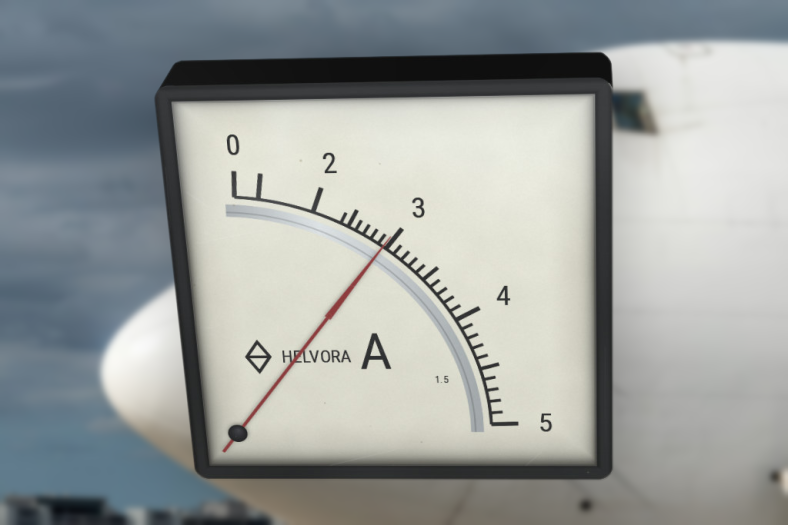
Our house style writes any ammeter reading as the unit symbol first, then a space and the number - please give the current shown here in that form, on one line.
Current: A 2.95
